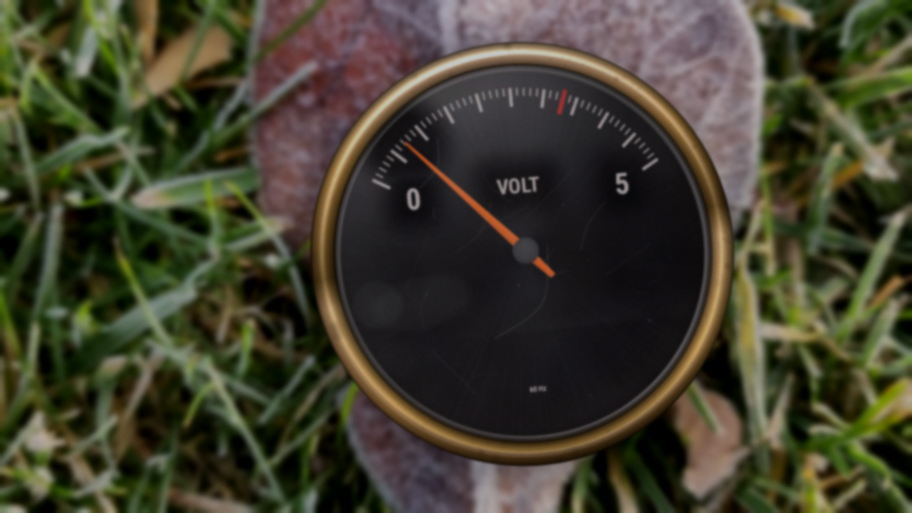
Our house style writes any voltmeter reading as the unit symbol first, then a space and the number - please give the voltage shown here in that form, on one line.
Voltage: V 0.7
